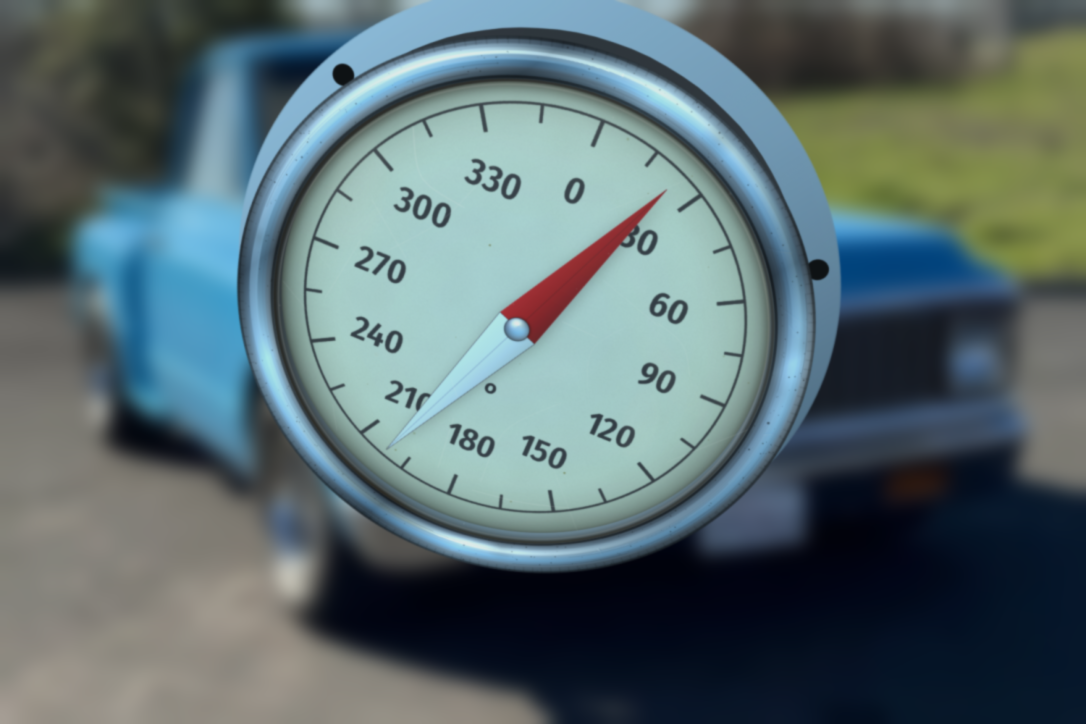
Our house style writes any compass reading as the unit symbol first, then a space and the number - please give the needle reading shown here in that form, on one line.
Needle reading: ° 22.5
